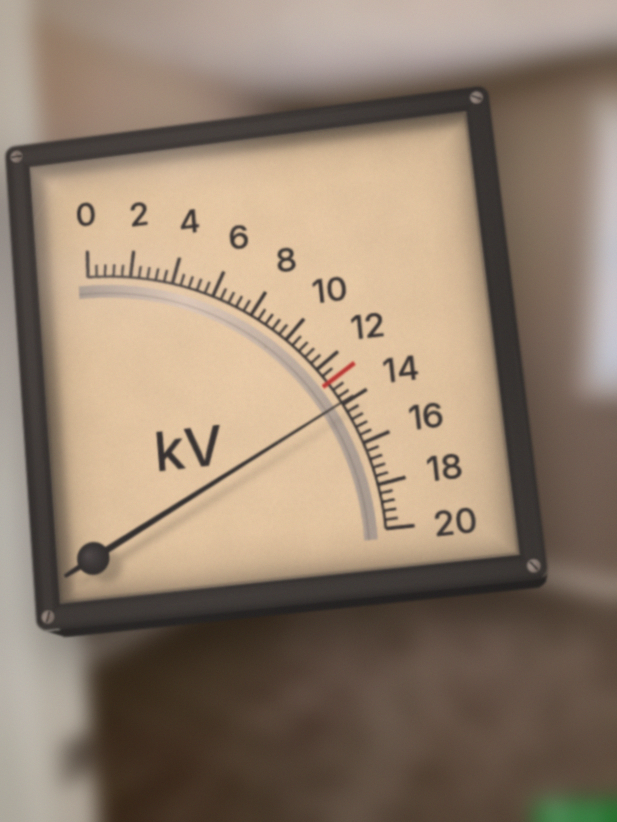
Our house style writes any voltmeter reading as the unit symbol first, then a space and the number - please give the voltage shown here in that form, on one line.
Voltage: kV 14
